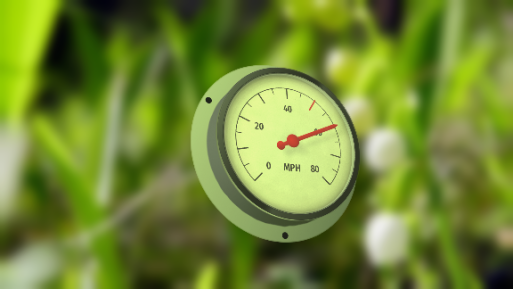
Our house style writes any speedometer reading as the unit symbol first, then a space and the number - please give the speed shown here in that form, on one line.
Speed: mph 60
